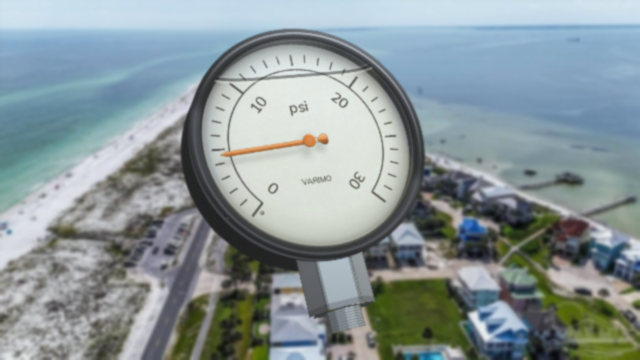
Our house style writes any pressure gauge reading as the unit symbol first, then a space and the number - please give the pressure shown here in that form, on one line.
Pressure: psi 4.5
